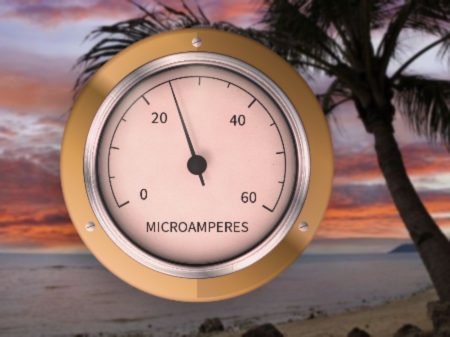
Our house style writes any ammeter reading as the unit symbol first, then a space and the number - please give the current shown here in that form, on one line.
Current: µA 25
